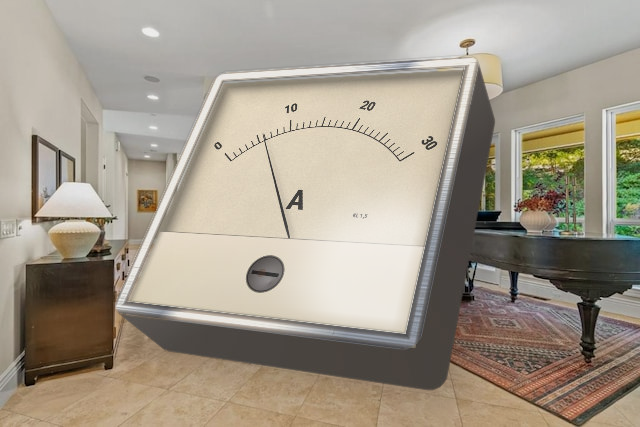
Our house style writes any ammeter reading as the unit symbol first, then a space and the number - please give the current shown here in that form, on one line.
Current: A 6
